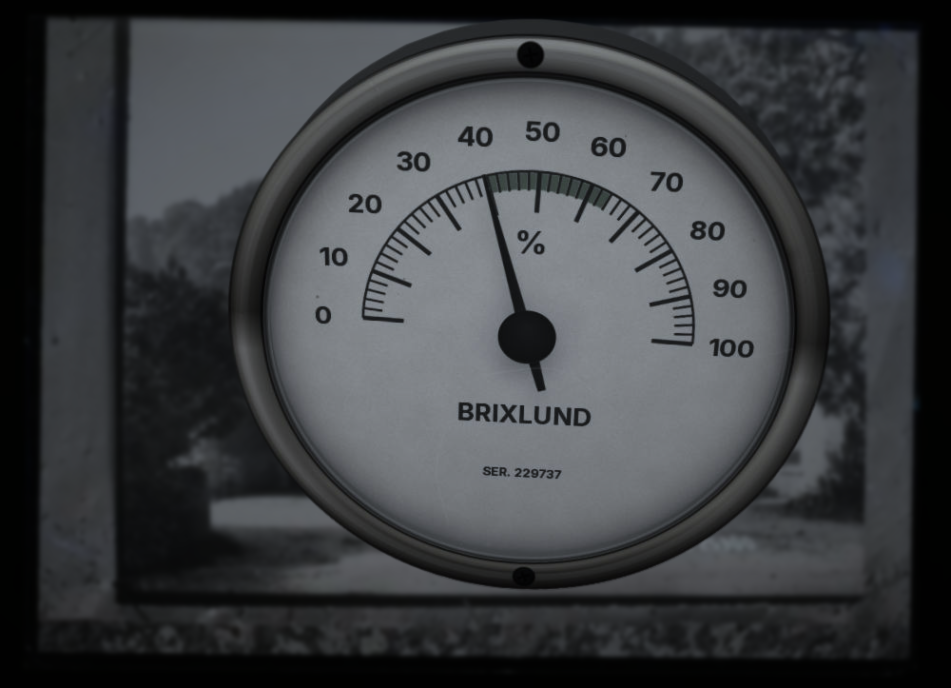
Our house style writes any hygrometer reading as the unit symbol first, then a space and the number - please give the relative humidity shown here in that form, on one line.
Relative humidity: % 40
